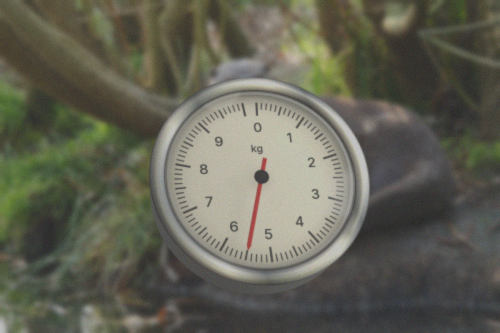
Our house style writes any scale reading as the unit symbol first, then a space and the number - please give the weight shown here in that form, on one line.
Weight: kg 5.5
